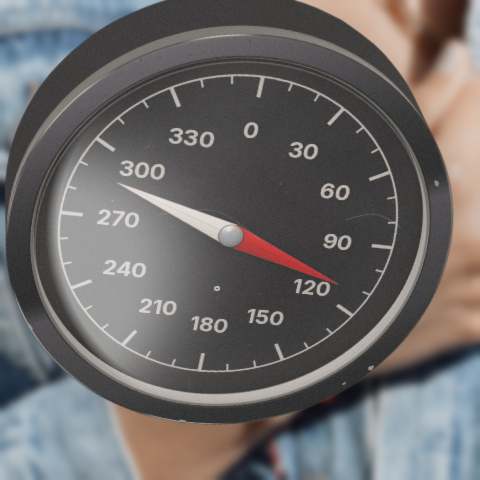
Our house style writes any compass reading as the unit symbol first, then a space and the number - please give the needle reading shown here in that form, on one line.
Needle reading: ° 110
